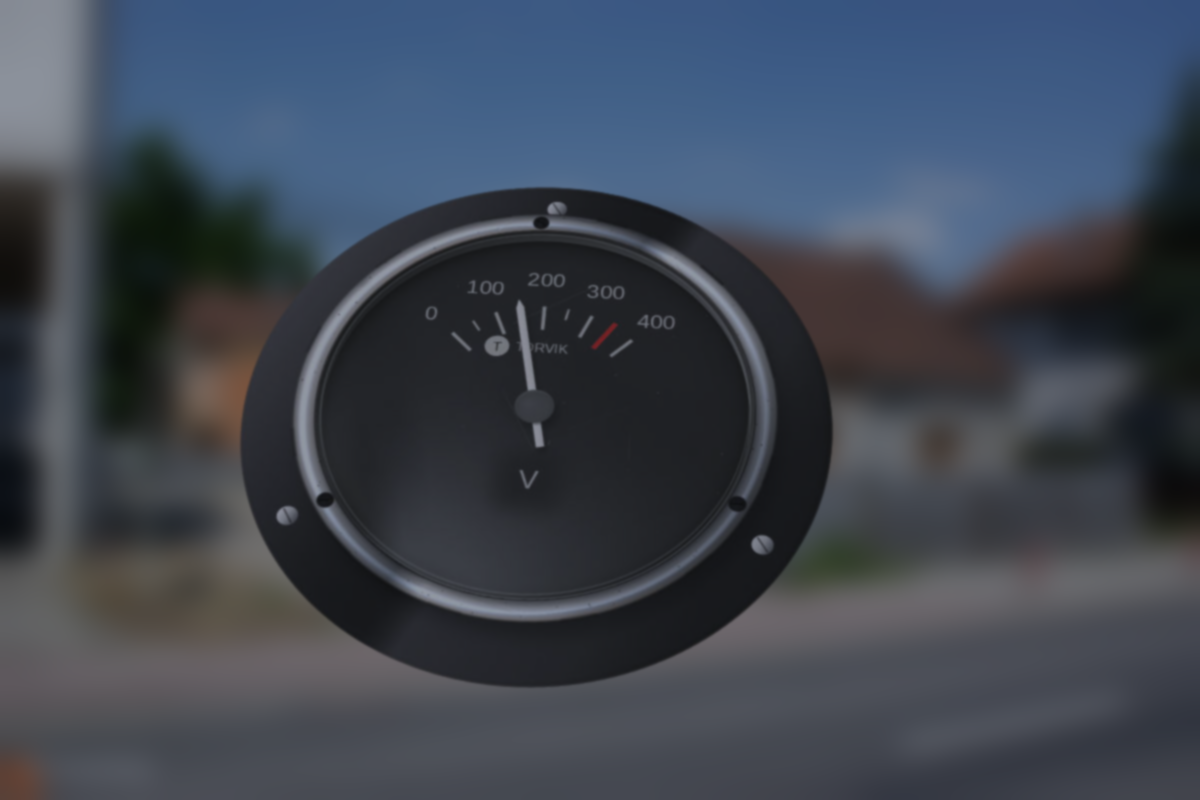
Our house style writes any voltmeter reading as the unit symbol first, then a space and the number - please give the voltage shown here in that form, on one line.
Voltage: V 150
